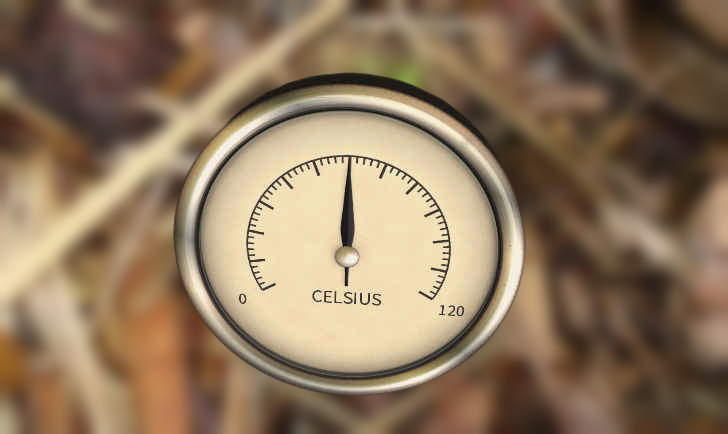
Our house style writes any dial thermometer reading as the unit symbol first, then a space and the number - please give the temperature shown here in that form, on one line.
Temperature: °C 60
